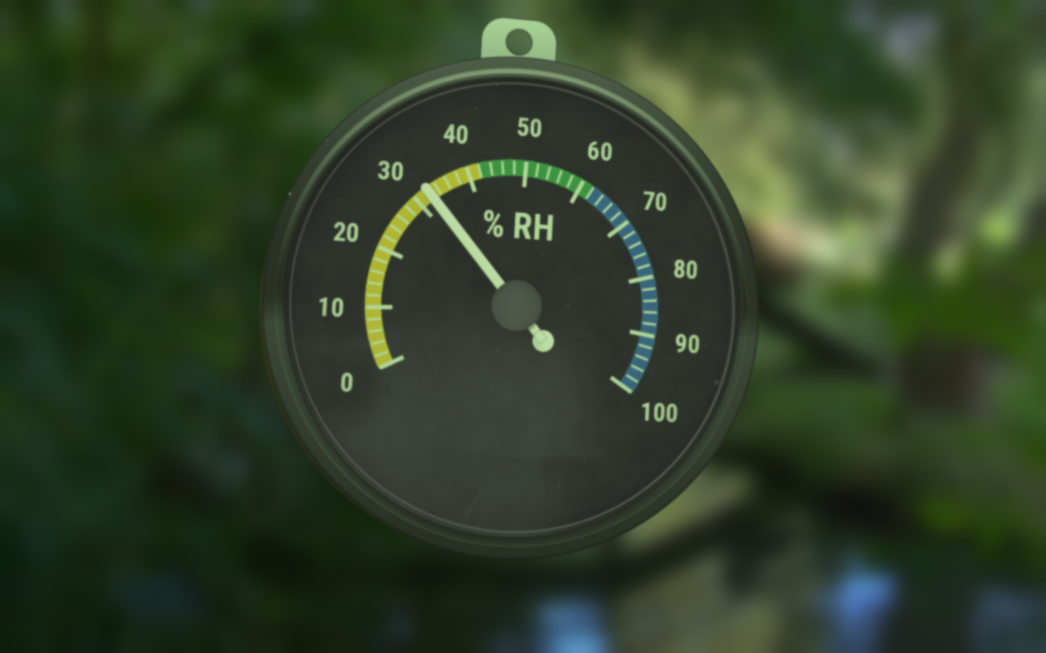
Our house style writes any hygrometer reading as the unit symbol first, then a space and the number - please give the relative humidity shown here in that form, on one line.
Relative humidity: % 32
